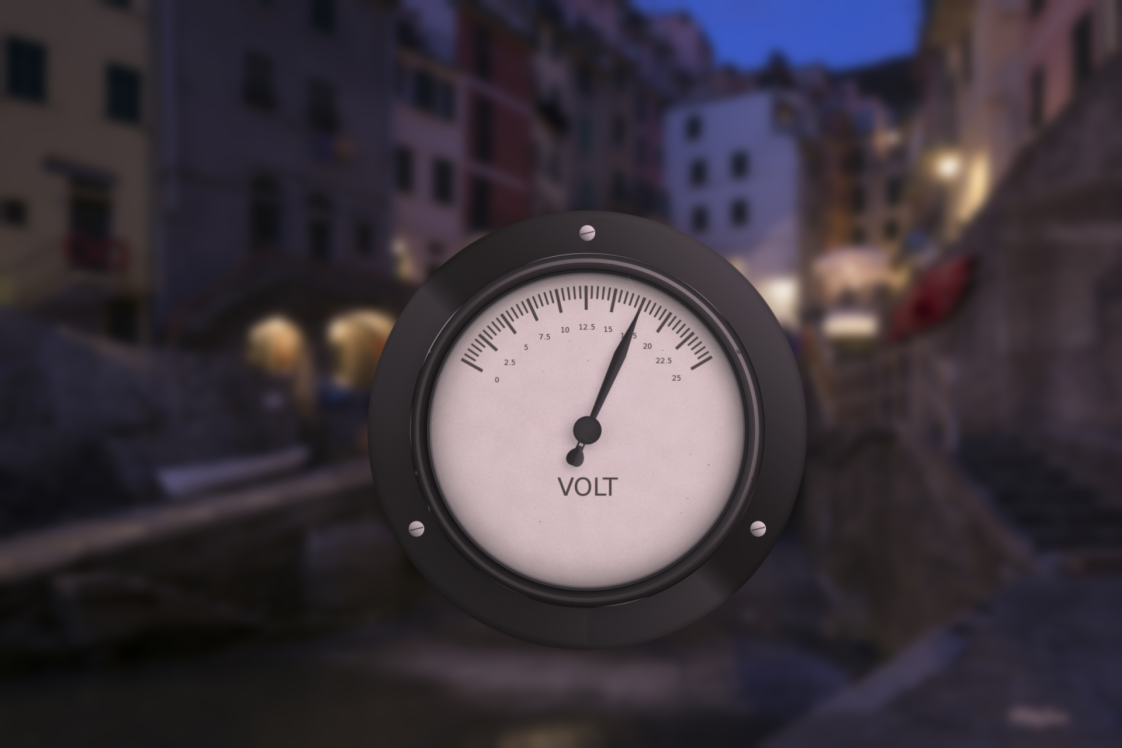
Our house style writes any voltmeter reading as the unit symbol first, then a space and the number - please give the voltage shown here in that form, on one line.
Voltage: V 17.5
